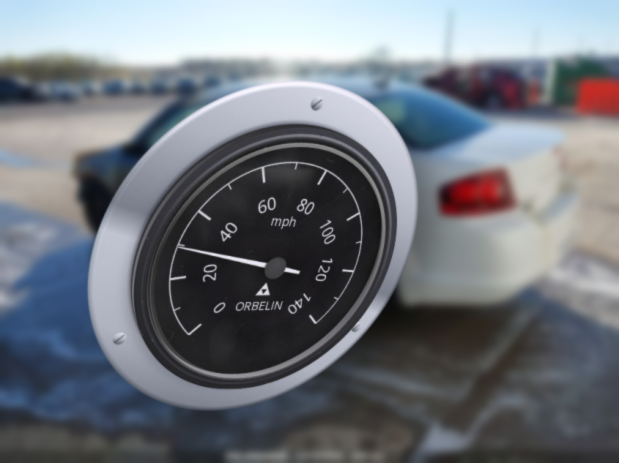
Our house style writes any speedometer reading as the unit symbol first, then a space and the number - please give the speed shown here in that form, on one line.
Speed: mph 30
